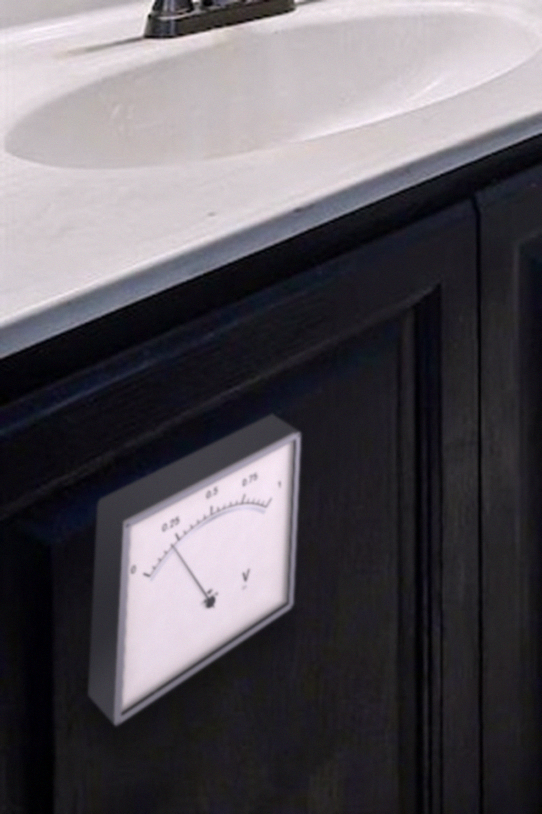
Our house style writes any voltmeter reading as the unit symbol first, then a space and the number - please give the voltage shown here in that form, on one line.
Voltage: V 0.2
